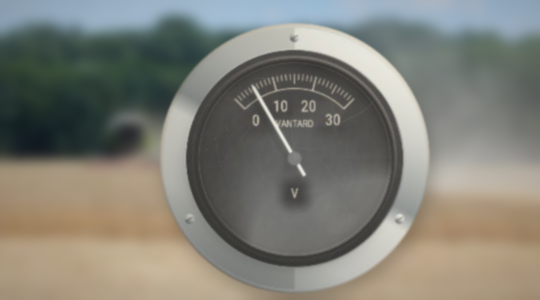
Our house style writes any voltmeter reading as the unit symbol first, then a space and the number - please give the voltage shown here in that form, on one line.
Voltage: V 5
